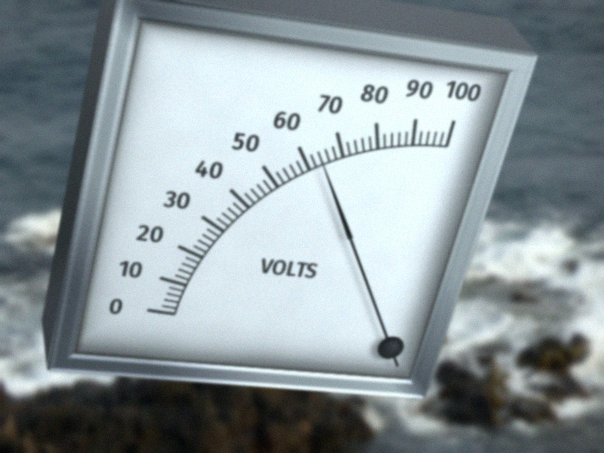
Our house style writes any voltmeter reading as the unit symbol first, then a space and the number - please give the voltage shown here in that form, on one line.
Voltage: V 64
